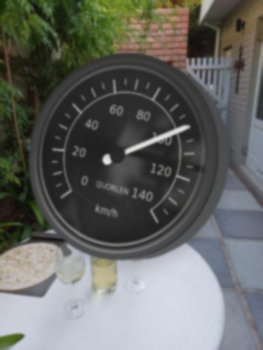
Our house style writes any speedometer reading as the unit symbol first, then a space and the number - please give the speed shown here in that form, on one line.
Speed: km/h 100
